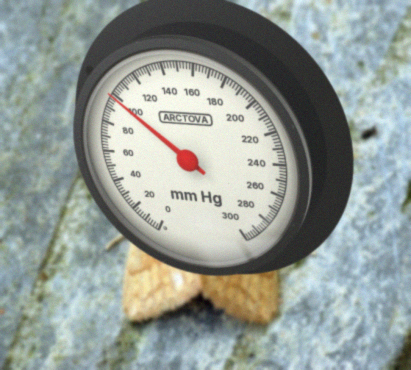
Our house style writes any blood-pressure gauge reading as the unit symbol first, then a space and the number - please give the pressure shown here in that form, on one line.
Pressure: mmHg 100
